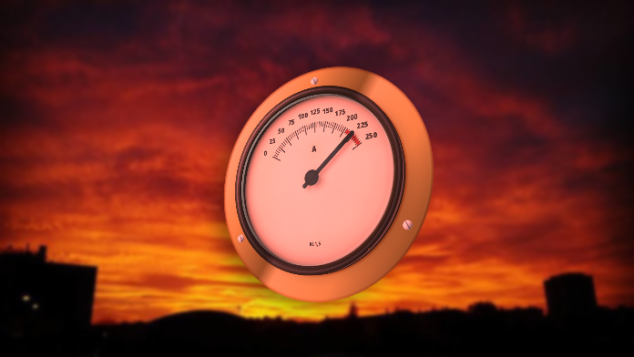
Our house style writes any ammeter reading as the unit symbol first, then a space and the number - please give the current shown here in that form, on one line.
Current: A 225
